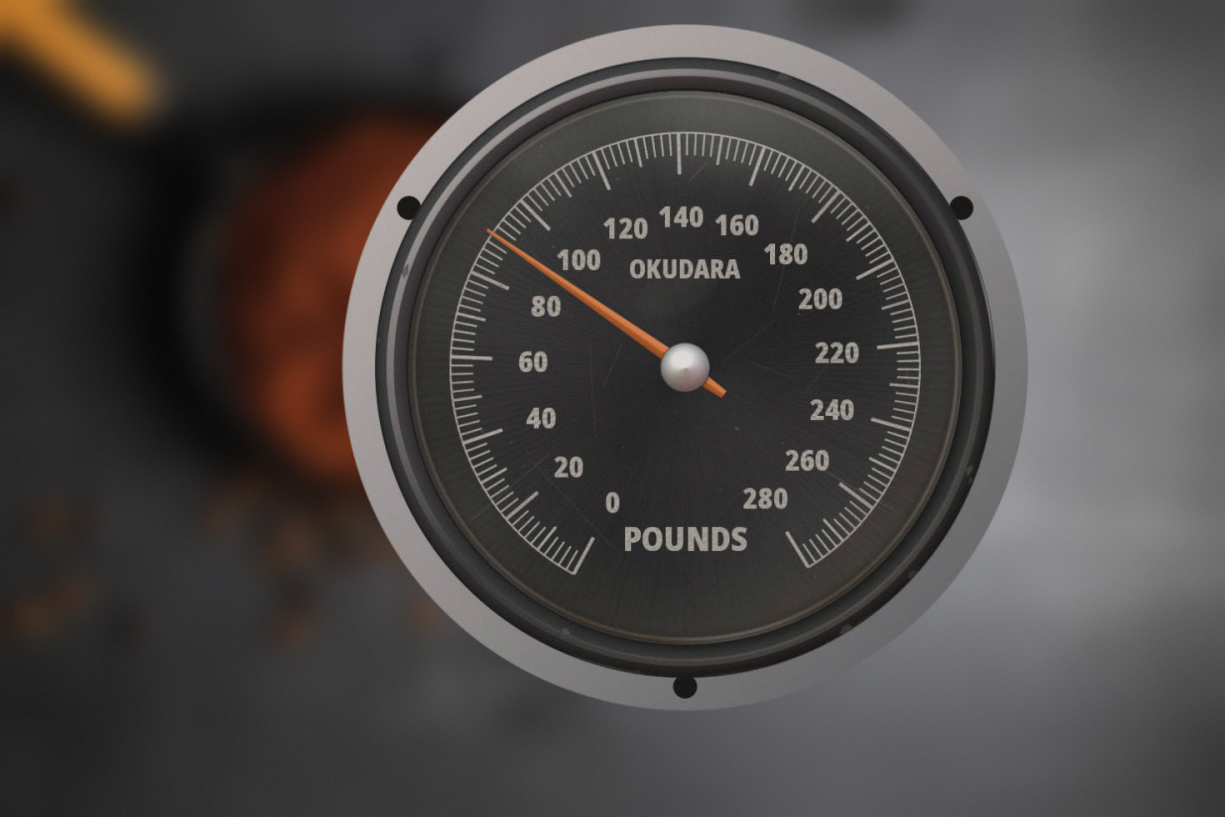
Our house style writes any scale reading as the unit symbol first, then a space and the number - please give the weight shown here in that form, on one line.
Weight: lb 90
